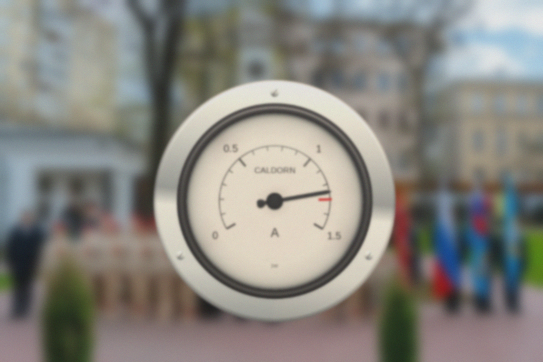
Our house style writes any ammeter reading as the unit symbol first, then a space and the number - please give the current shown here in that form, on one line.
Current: A 1.25
